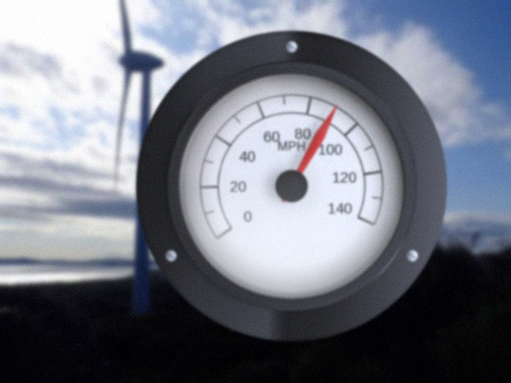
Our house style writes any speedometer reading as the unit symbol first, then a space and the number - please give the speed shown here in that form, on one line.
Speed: mph 90
